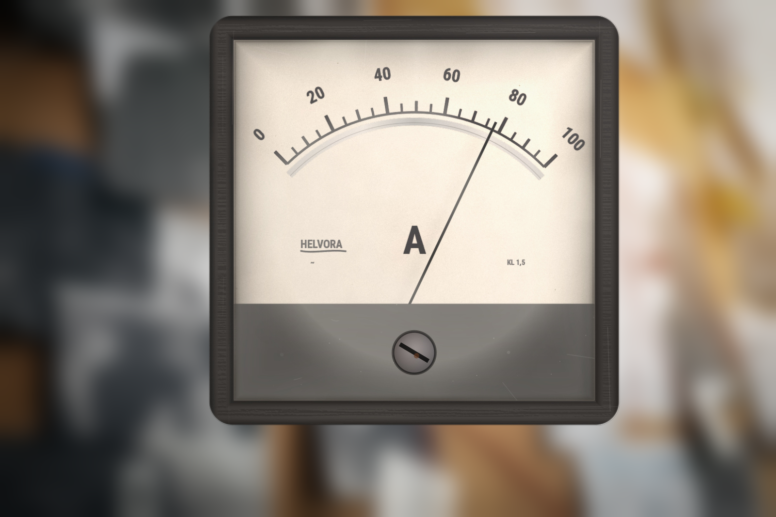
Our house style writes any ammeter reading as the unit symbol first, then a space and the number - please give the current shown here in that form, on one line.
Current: A 77.5
